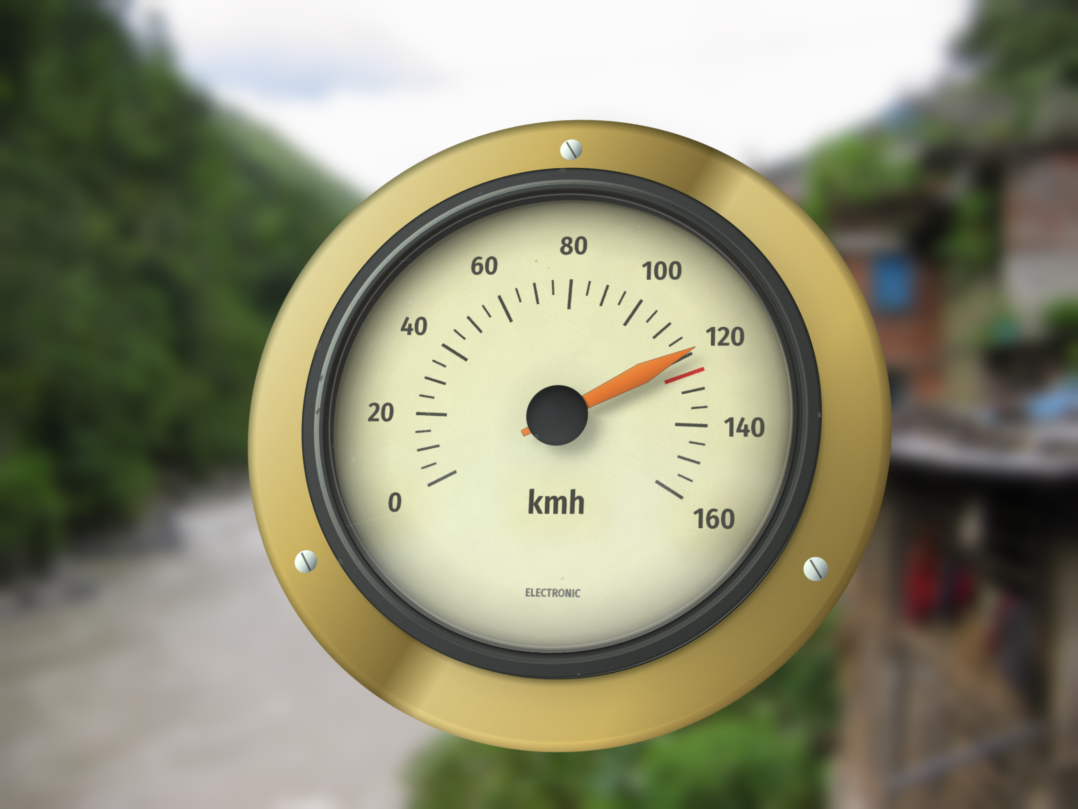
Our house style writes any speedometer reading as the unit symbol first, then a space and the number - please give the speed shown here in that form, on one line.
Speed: km/h 120
